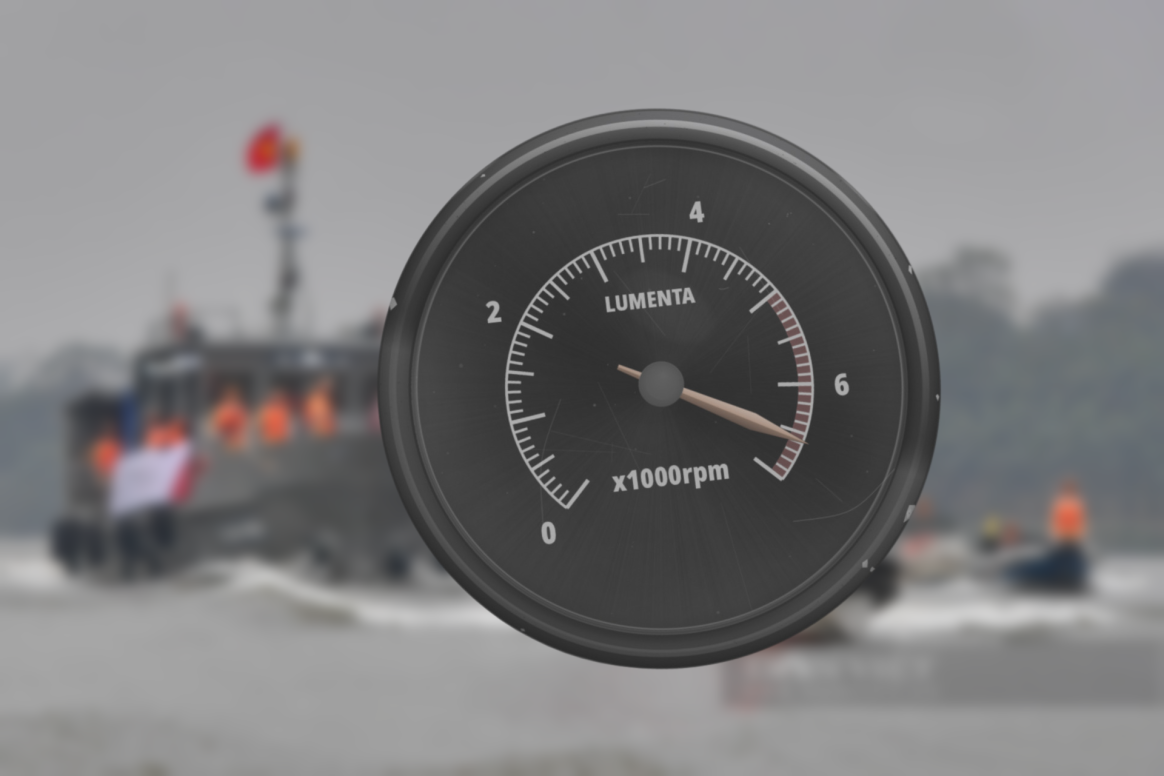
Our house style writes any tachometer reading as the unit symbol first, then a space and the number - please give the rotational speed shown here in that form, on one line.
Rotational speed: rpm 6600
